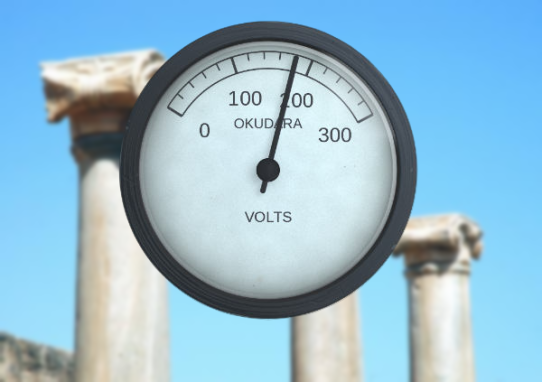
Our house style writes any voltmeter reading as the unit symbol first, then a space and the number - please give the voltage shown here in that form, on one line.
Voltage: V 180
